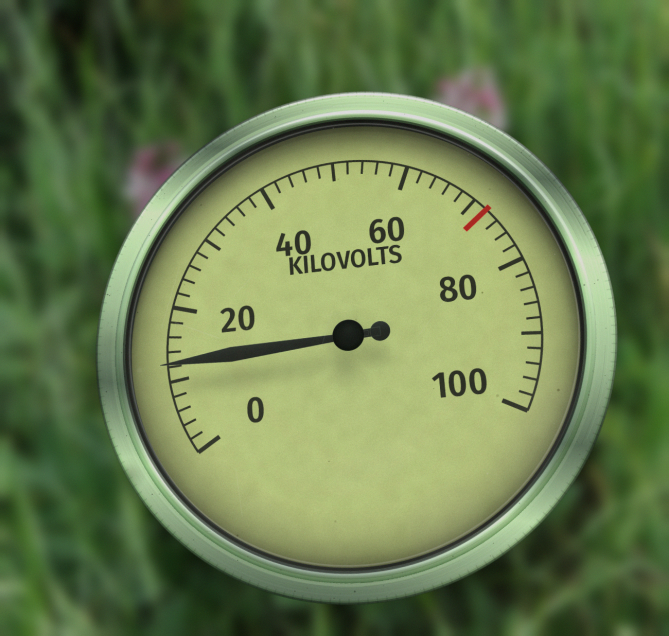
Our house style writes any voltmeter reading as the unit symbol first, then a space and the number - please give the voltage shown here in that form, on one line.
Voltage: kV 12
